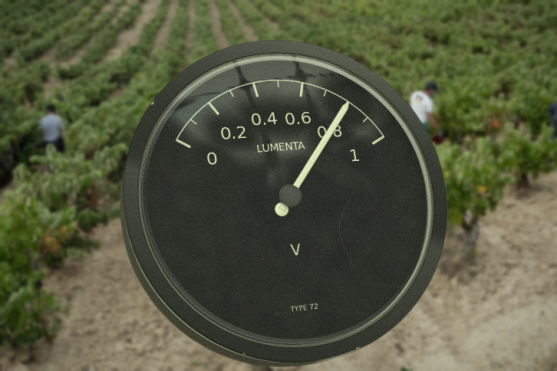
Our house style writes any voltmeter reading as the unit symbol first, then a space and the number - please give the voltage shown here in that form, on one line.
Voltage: V 0.8
